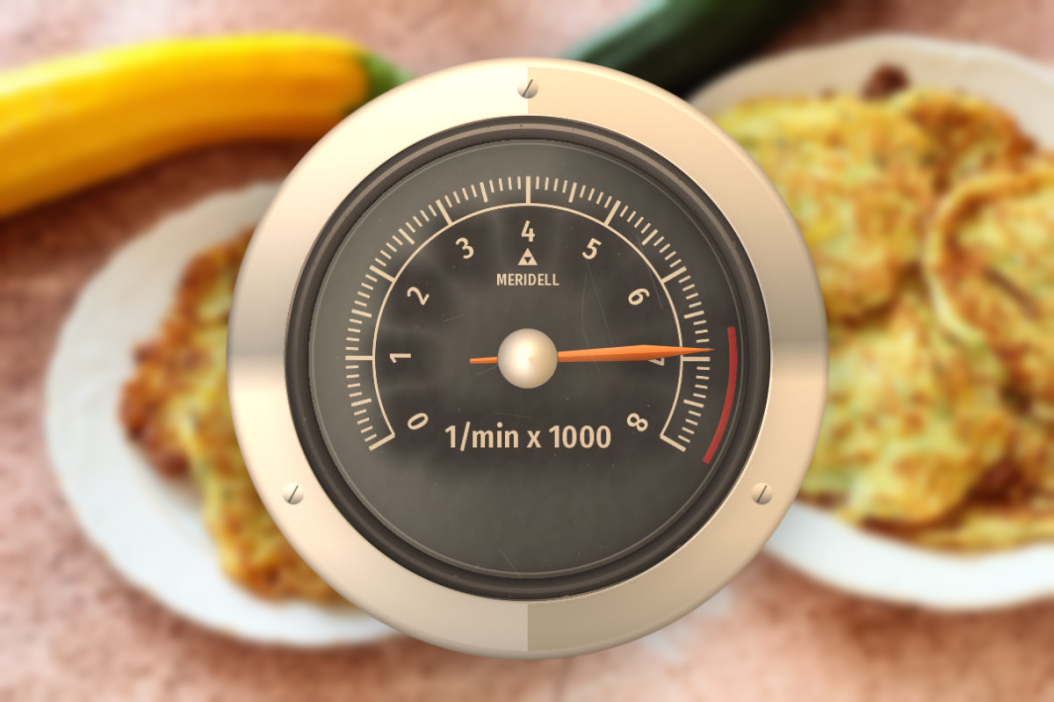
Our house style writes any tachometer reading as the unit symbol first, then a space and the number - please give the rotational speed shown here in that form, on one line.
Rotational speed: rpm 6900
